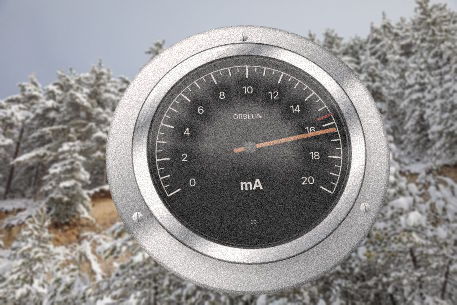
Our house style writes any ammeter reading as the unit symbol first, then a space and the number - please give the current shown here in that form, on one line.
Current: mA 16.5
